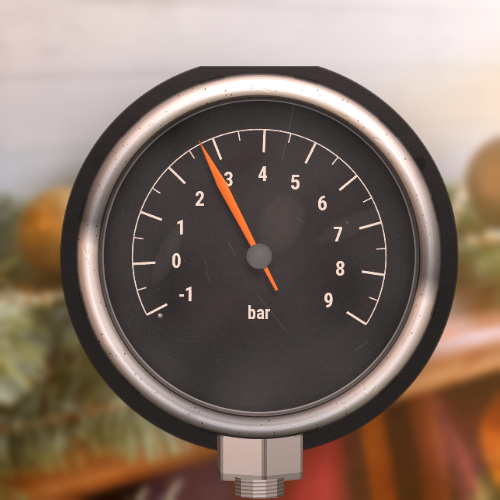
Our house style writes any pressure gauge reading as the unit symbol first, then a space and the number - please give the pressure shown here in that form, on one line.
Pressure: bar 2.75
